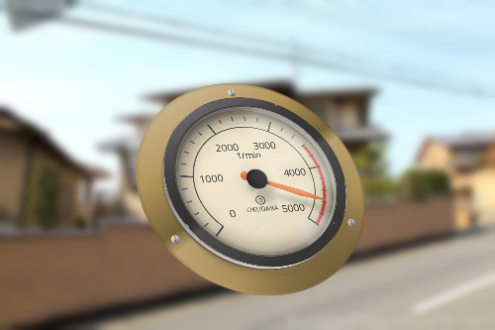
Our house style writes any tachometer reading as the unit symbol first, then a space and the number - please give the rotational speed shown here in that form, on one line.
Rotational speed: rpm 4600
